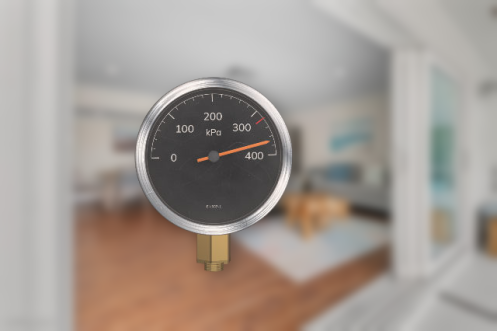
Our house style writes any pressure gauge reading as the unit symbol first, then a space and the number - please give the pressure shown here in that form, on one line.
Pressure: kPa 370
